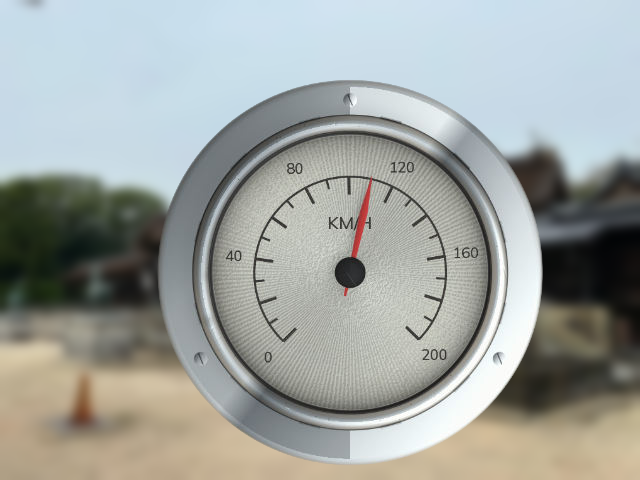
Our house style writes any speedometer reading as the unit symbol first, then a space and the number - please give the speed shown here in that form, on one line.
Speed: km/h 110
